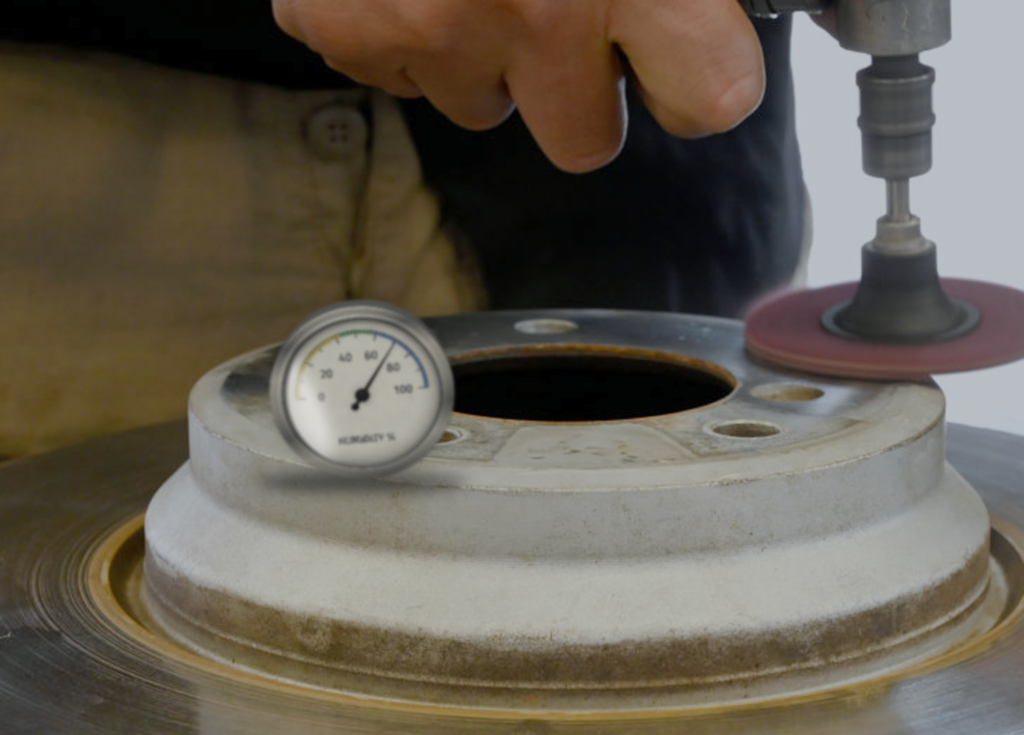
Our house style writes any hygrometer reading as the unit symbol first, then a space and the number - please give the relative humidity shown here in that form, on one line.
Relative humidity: % 70
